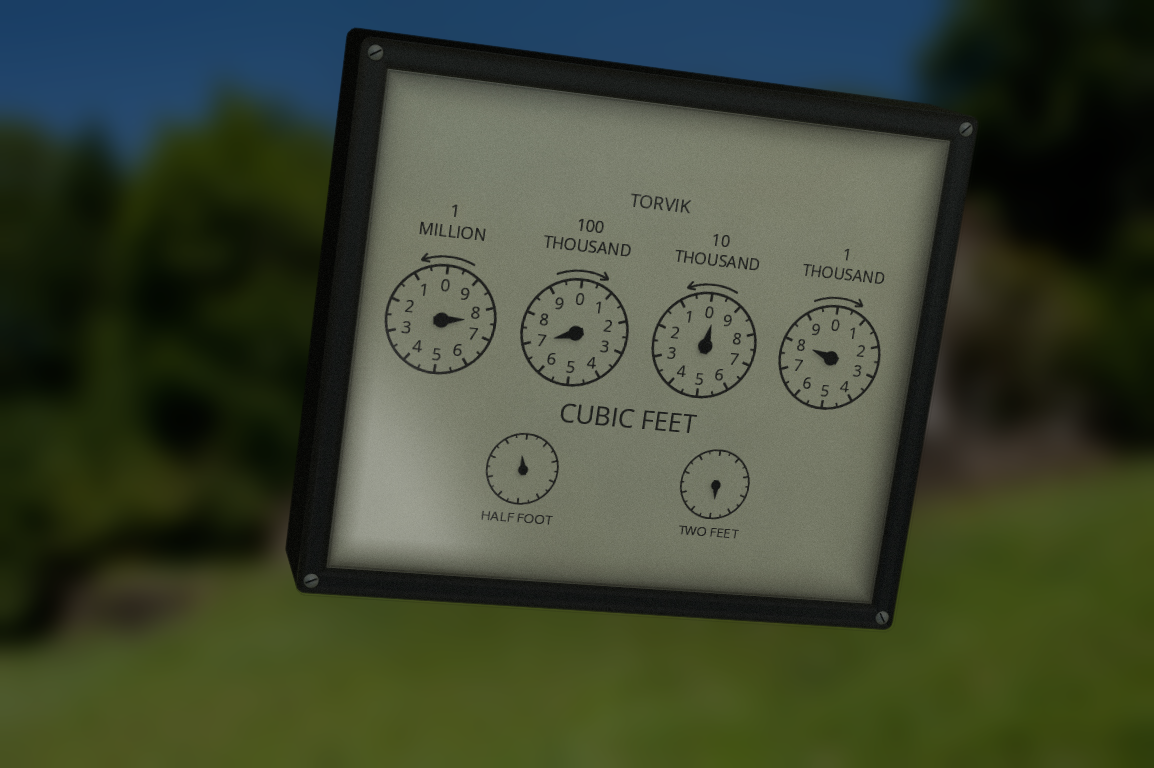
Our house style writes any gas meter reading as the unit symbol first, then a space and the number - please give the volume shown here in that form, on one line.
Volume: ft³ 769800
